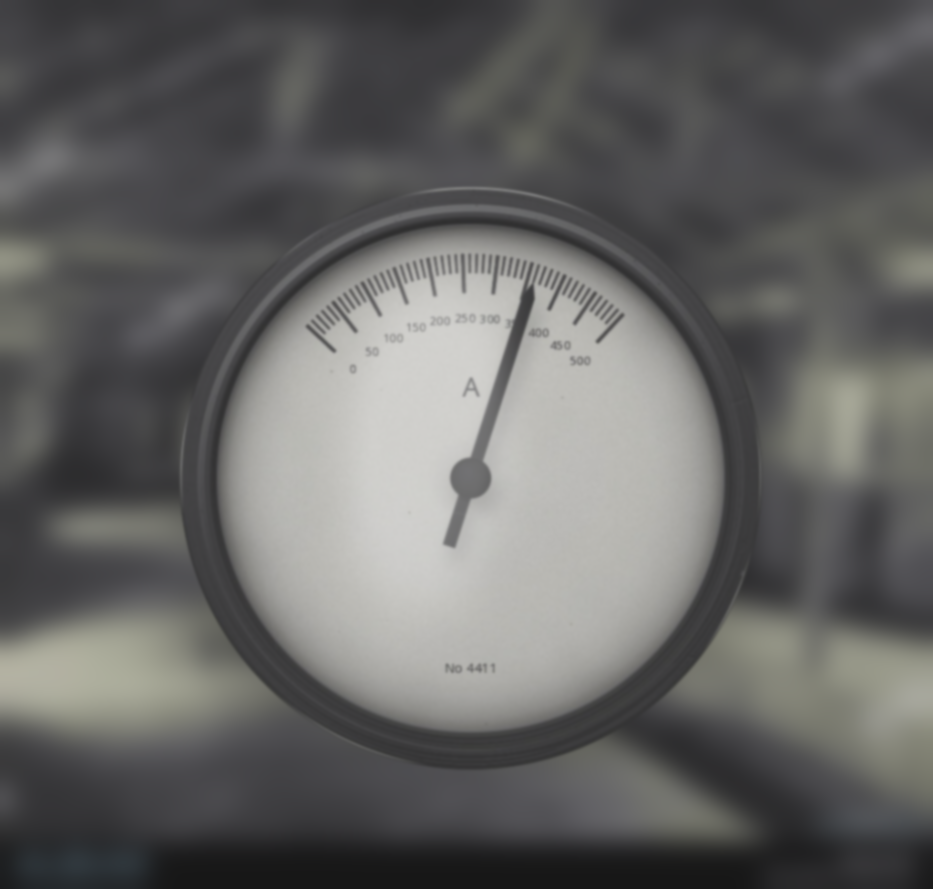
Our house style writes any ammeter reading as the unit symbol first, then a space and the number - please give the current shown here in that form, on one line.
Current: A 360
